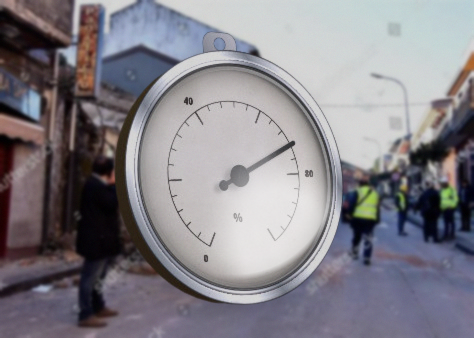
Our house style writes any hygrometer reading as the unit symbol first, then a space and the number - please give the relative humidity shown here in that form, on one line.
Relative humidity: % 72
